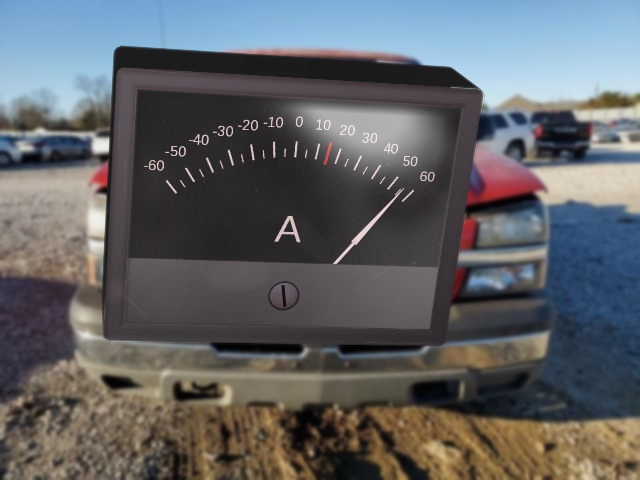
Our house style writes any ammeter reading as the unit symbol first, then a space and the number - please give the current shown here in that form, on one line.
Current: A 55
